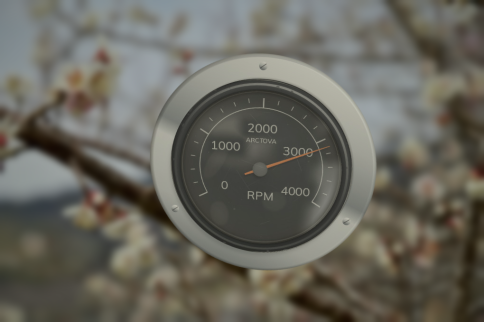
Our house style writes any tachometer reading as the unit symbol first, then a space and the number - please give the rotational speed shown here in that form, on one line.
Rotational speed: rpm 3100
